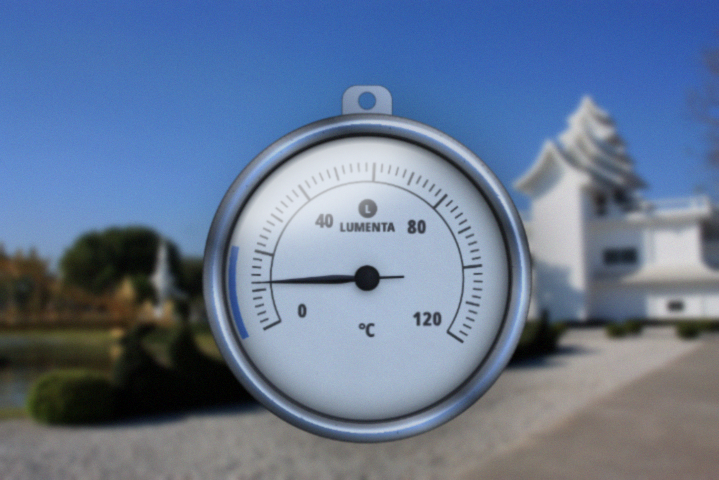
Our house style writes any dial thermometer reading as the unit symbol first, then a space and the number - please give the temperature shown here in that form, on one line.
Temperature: °C 12
